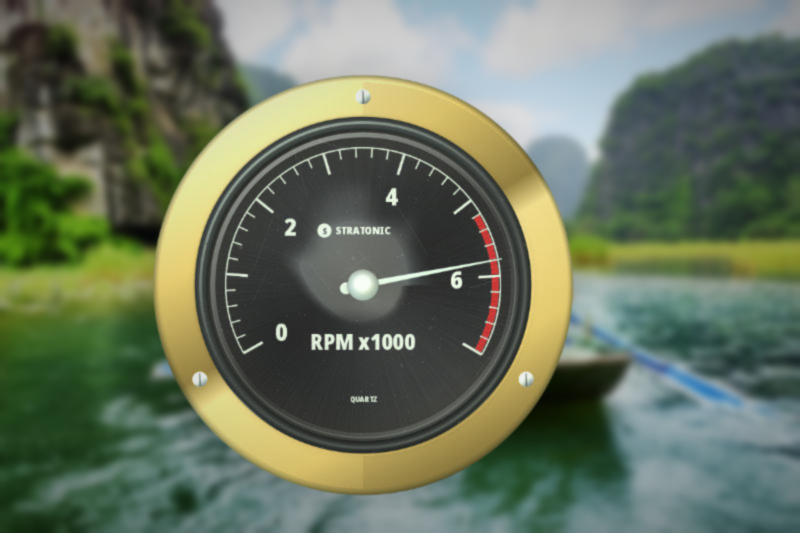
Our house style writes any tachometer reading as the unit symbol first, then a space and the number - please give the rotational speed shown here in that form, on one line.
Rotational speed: rpm 5800
